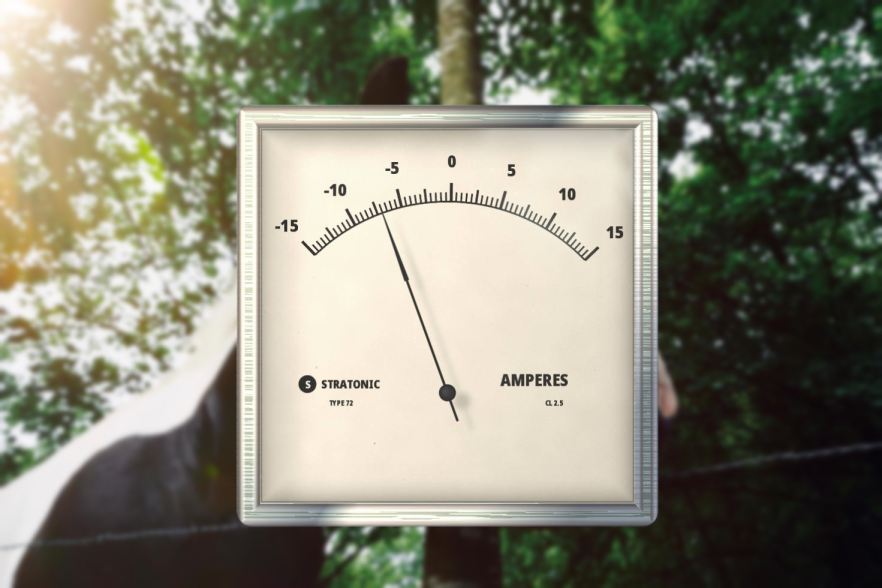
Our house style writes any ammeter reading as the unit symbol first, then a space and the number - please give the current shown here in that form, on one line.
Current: A -7
